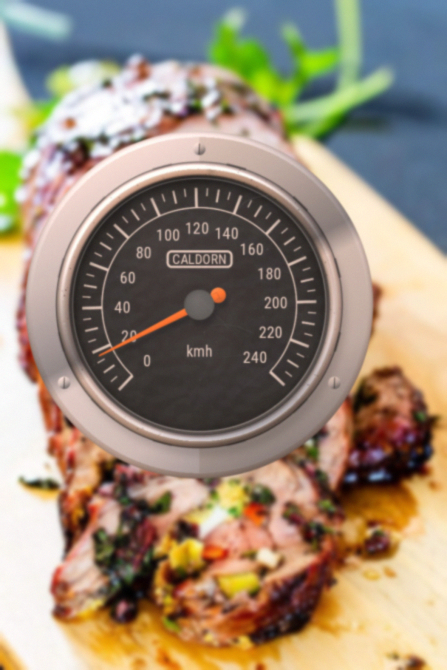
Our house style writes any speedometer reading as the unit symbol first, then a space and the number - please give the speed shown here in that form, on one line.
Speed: km/h 17.5
